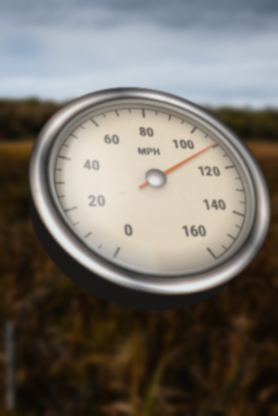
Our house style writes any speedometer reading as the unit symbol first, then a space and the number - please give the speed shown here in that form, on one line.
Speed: mph 110
